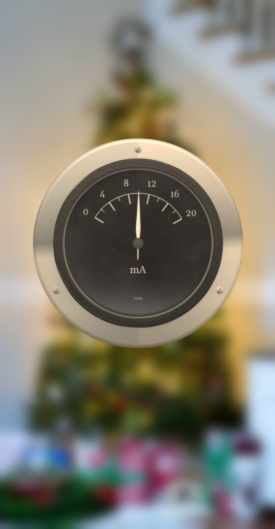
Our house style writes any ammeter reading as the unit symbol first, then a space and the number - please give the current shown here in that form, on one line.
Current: mA 10
